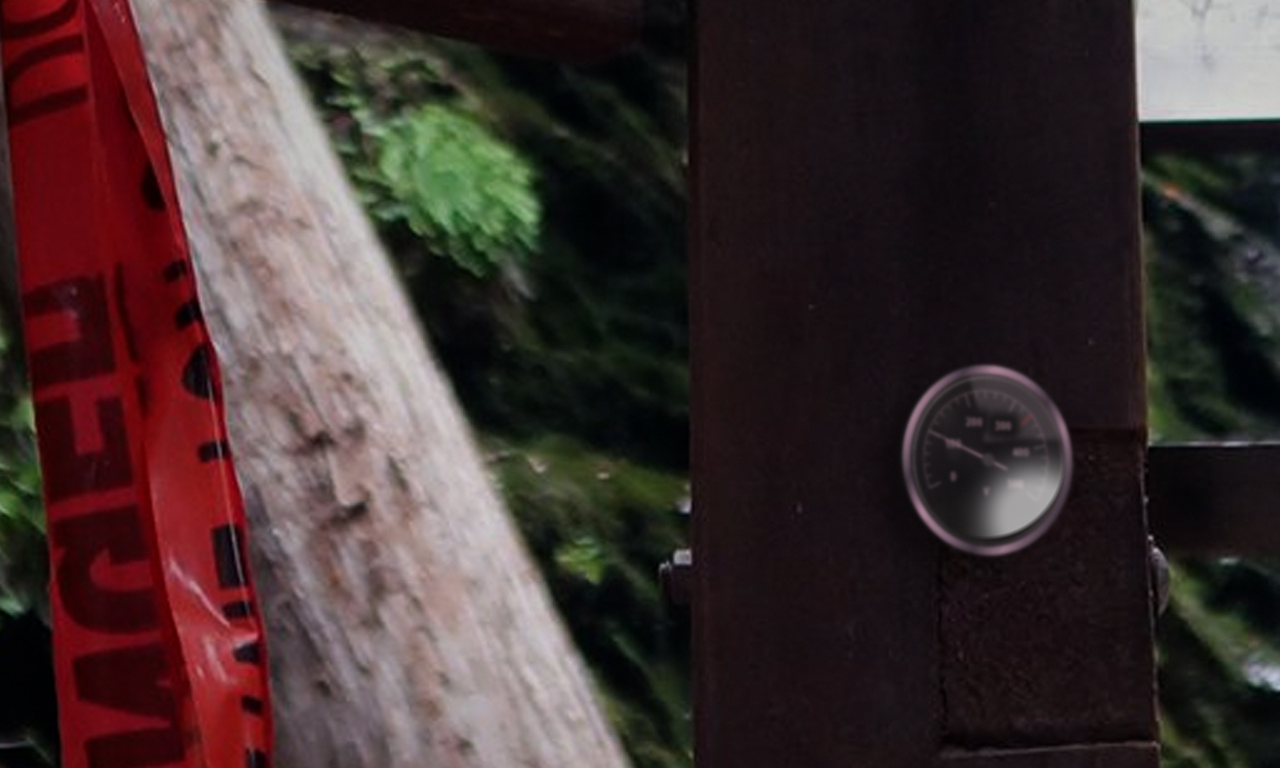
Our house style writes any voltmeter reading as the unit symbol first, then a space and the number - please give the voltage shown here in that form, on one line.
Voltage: V 100
